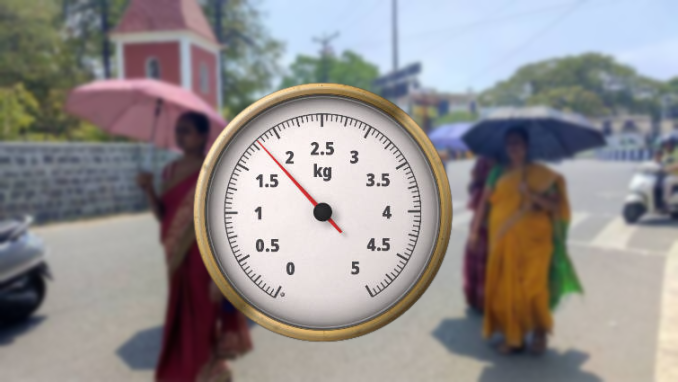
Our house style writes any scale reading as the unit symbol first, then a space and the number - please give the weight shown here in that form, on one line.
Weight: kg 1.8
